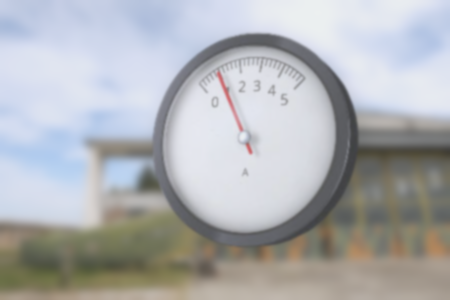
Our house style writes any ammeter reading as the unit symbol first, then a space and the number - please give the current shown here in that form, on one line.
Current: A 1
